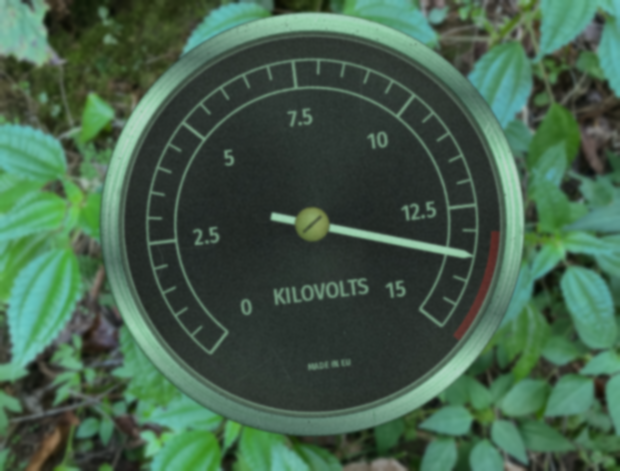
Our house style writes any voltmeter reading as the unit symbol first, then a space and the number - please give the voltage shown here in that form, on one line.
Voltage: kV 13.5
